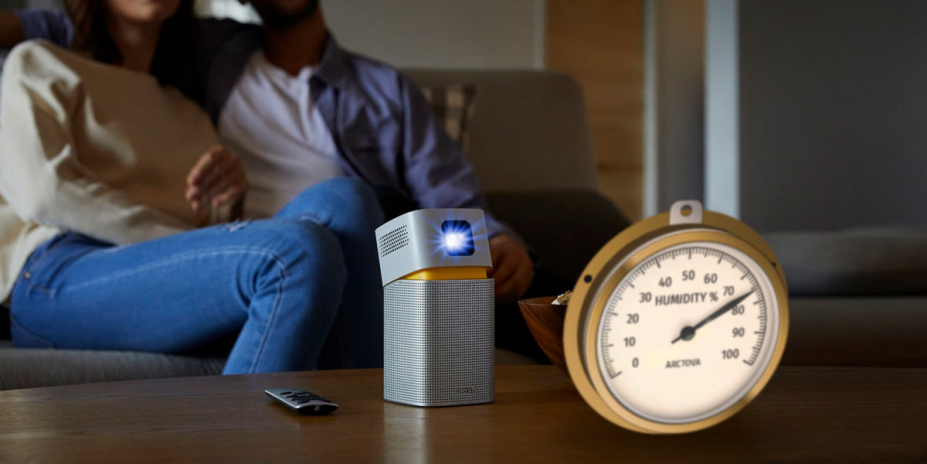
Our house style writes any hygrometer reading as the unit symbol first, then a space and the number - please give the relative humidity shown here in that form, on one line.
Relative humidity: % 75
